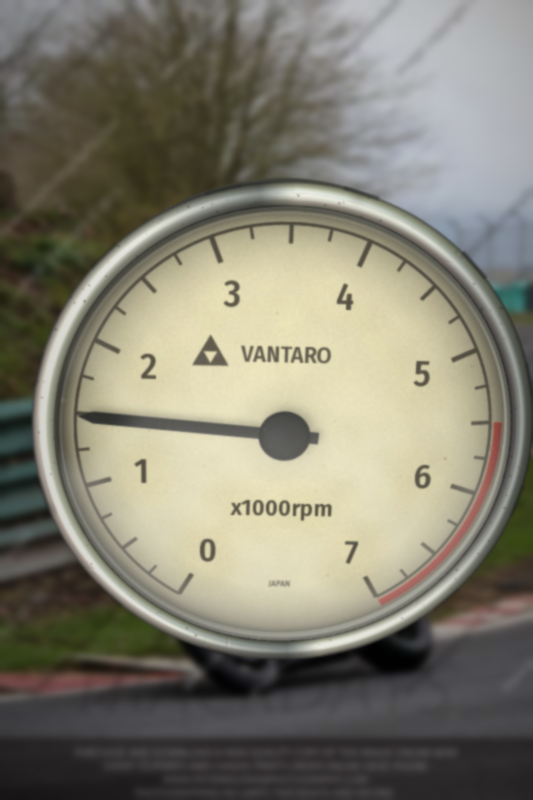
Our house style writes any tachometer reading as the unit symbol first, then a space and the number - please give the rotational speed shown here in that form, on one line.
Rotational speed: rpm 1500
